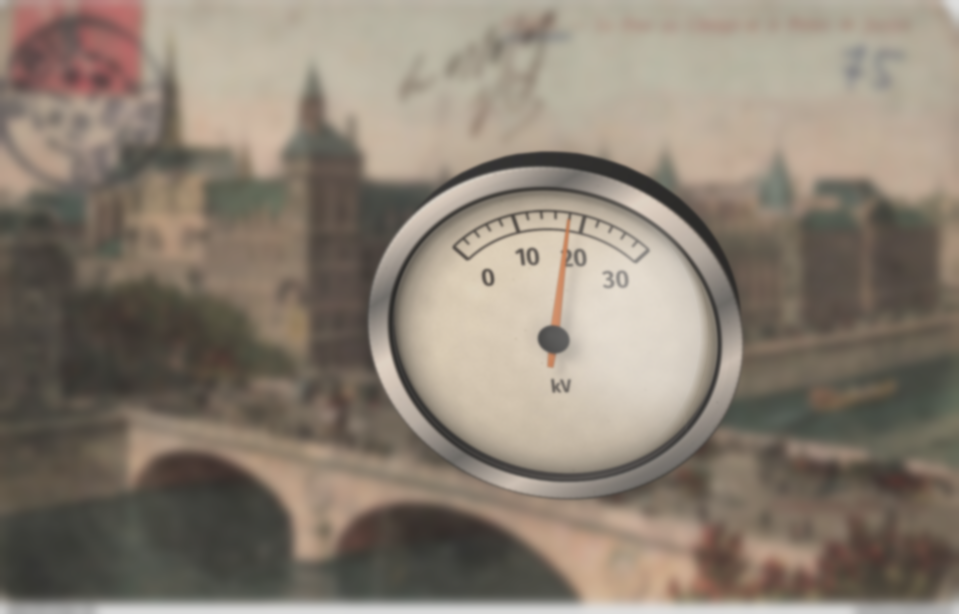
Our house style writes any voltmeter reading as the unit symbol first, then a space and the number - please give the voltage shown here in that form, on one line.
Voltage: kV 18
